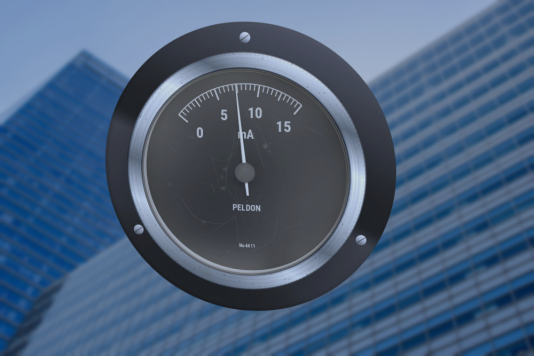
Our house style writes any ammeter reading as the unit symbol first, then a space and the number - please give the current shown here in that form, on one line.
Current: mA 7.5
